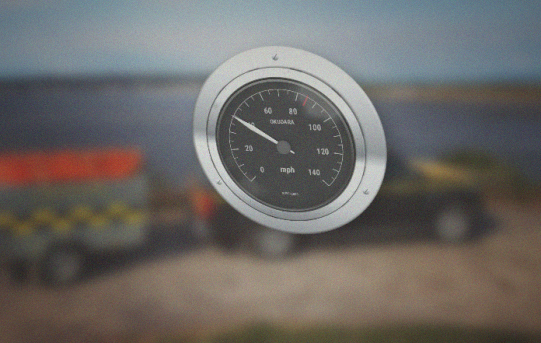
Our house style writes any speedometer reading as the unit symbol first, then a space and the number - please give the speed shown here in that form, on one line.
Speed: mph 40
